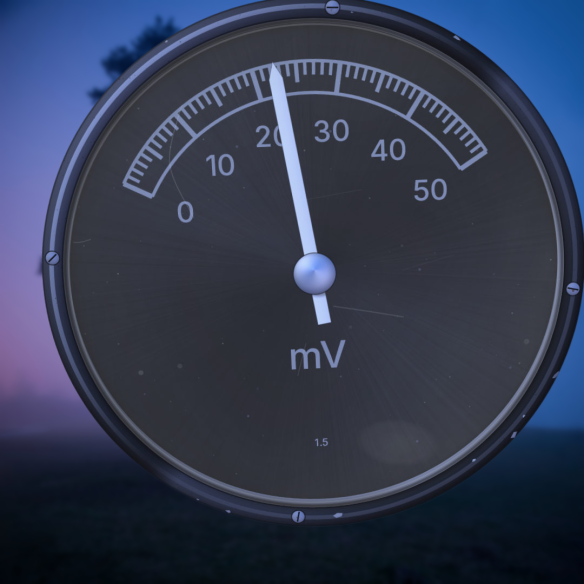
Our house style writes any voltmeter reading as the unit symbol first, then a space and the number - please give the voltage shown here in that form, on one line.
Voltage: mV 22.5
